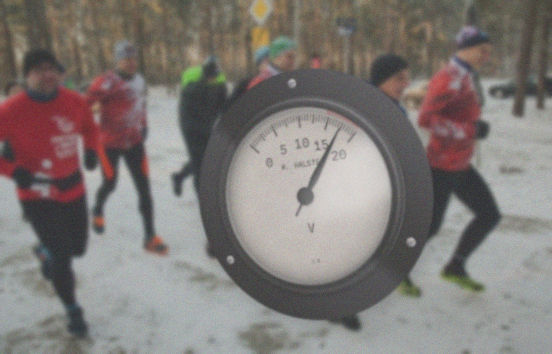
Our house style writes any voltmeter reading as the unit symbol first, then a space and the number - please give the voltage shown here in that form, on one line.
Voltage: V 17.5
